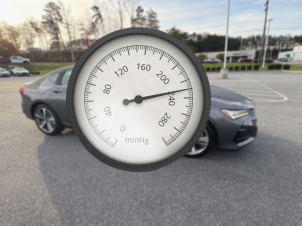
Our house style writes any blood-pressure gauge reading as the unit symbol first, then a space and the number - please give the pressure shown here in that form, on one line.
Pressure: mmHg 230
